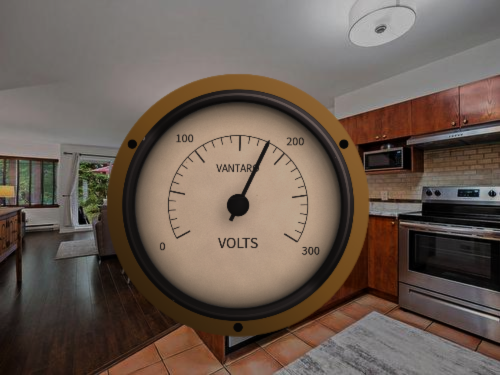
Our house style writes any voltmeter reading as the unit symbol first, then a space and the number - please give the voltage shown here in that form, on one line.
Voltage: V 180
